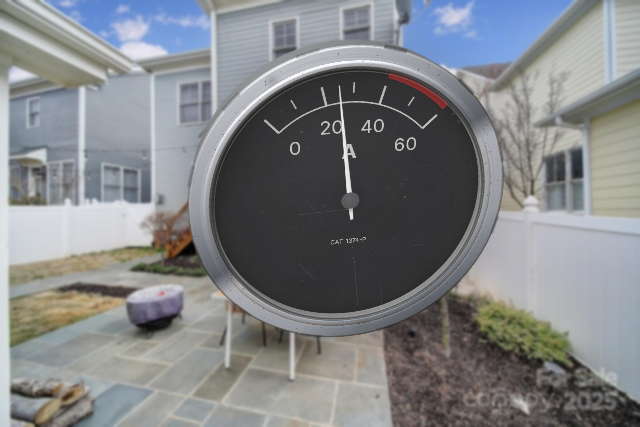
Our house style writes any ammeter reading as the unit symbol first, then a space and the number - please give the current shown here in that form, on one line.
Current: A 25
